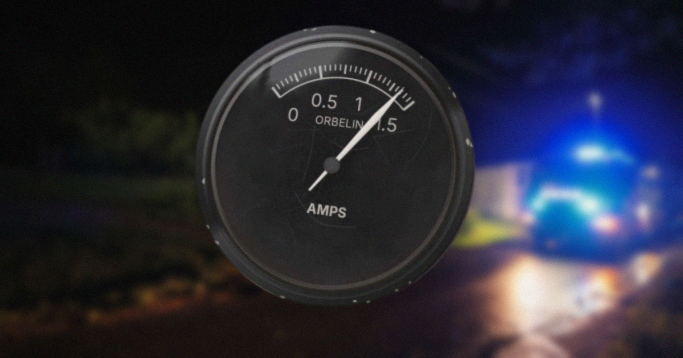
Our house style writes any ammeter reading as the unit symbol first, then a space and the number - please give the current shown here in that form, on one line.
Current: A 1.35
